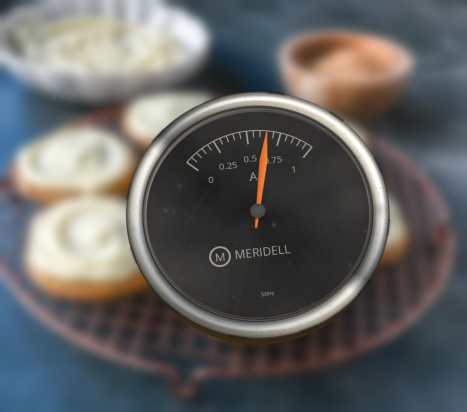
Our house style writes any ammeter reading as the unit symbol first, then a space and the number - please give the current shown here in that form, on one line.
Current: A 0.65
